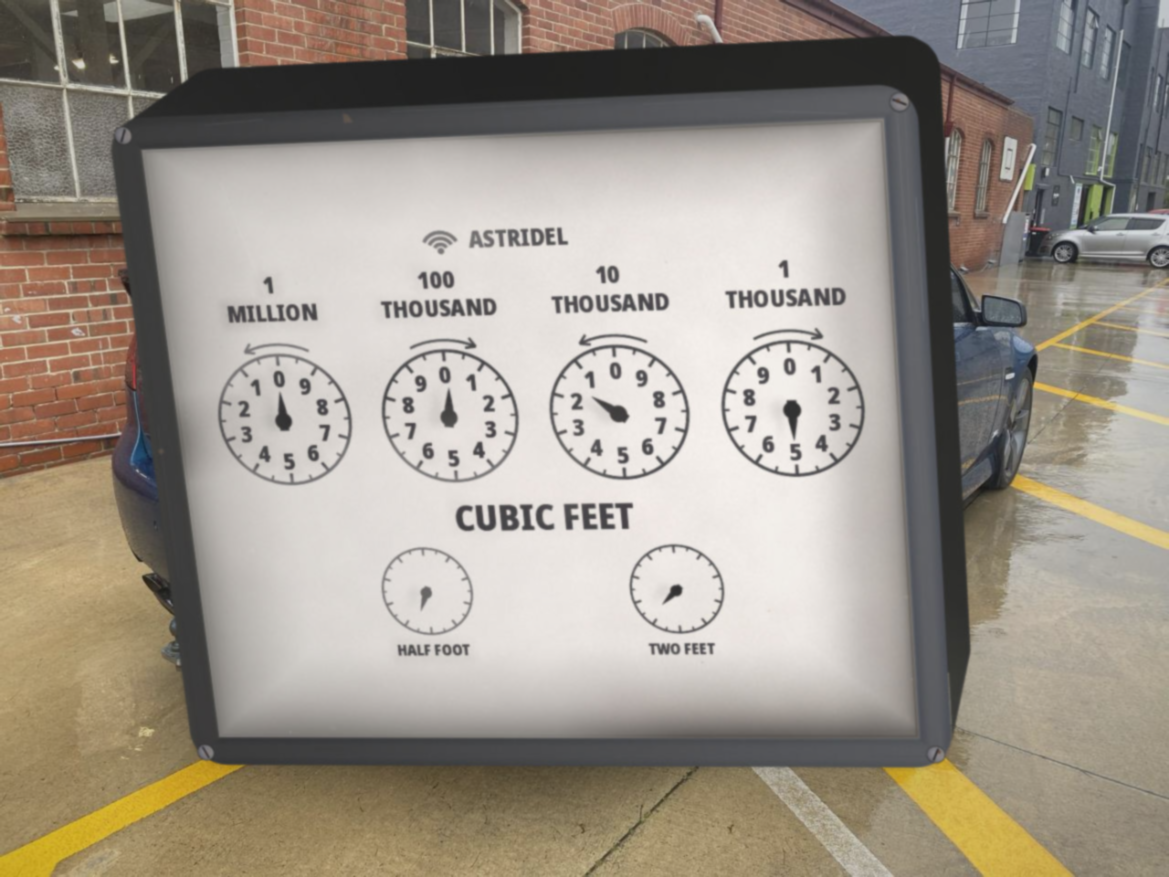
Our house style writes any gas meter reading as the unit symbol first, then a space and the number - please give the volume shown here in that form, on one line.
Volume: ft³ 1500
